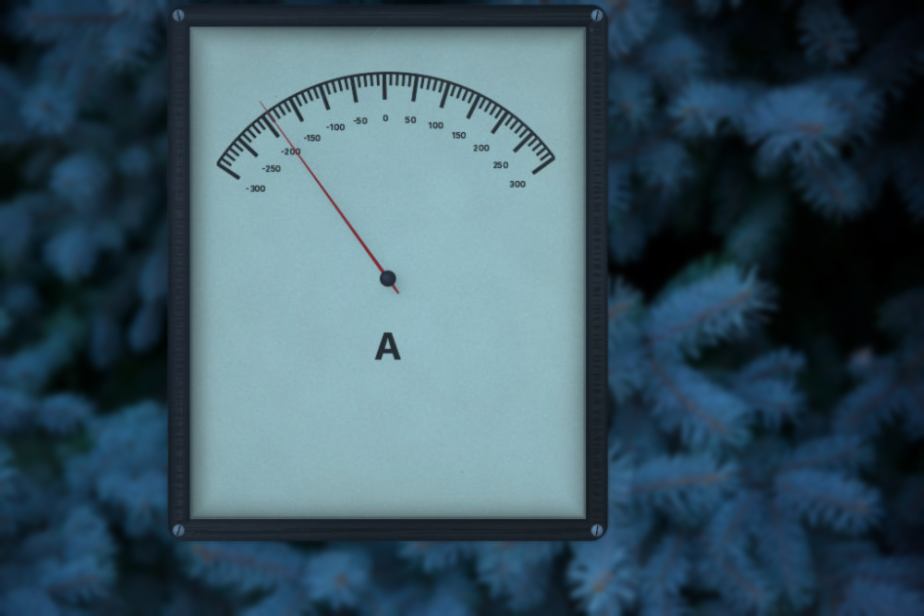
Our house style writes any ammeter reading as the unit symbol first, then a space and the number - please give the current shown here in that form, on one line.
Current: A -190
